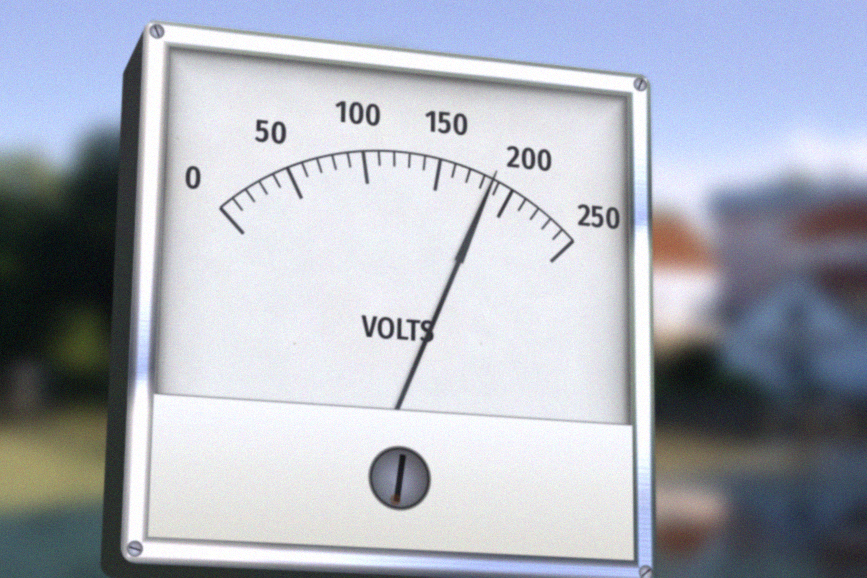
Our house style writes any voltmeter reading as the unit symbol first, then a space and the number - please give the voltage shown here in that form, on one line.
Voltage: V 185
